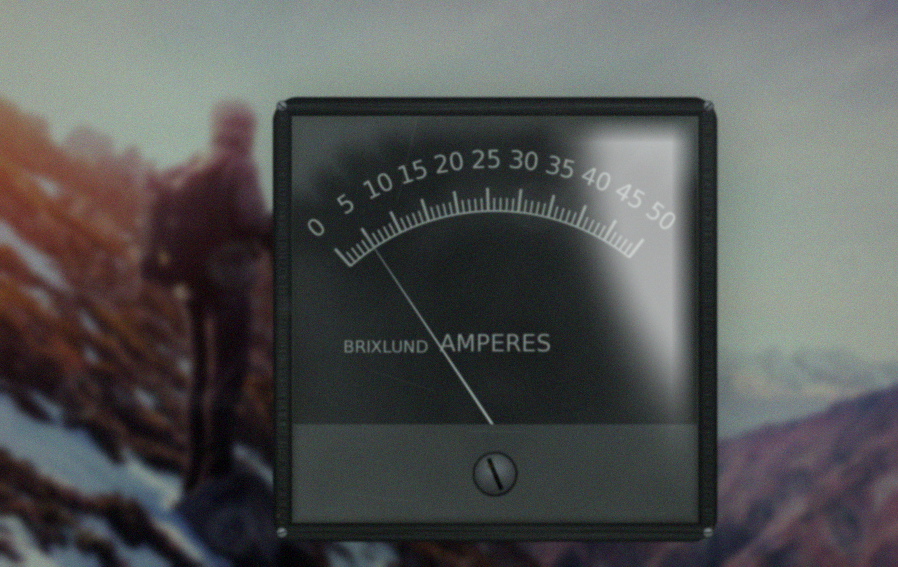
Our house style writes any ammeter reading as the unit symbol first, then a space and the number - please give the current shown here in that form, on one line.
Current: A 5
